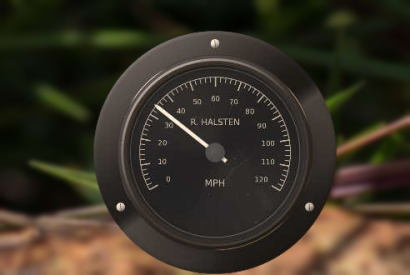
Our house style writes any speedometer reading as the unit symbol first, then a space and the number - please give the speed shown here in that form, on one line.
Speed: mph 34
